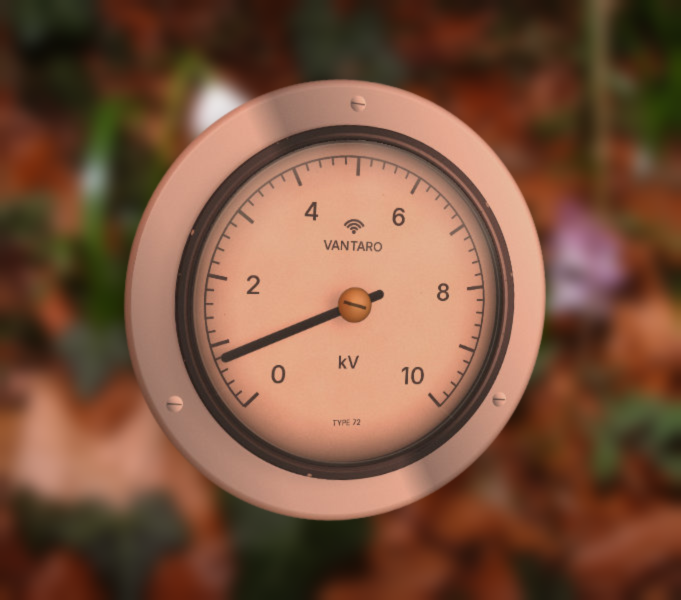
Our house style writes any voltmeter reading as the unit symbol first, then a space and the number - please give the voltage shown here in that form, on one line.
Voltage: kV 0.8
